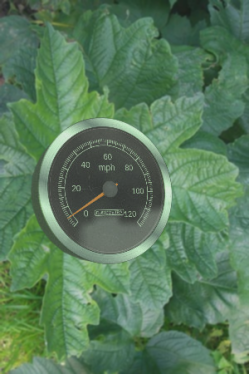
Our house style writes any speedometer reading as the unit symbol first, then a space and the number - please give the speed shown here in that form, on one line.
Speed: mph 5
